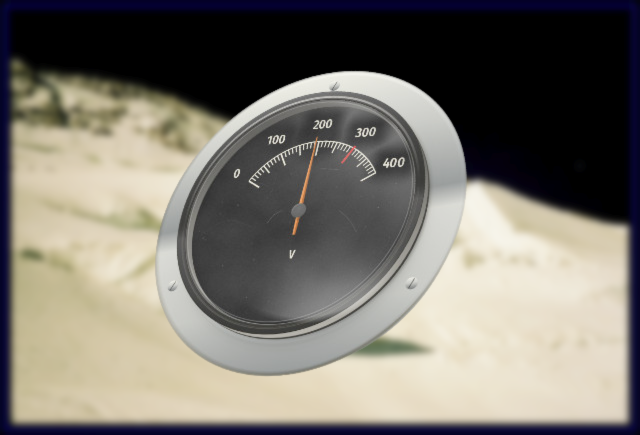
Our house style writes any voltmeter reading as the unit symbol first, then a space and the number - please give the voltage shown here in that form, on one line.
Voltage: V 200
